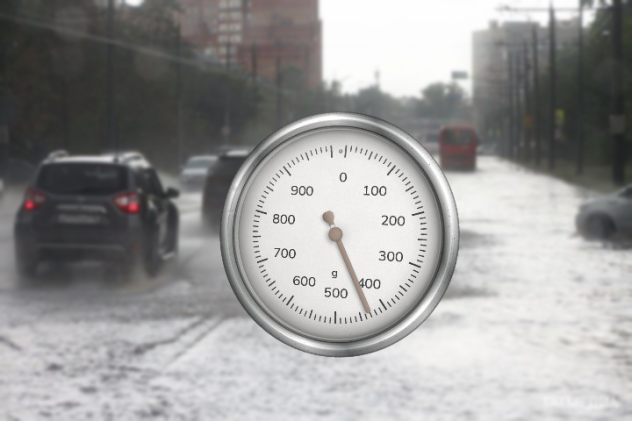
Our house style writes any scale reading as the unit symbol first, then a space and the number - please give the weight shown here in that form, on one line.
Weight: g 430
